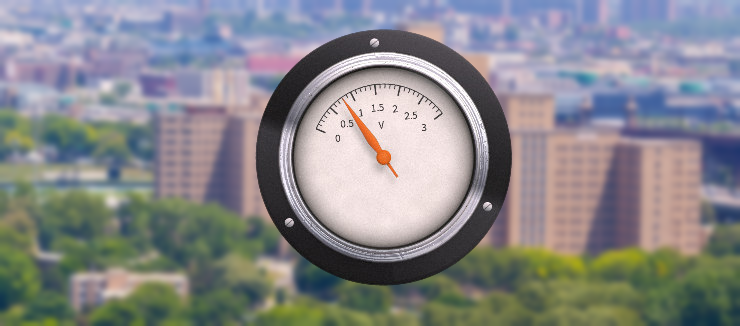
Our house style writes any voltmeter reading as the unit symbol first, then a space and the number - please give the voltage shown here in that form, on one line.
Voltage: V 0.8
